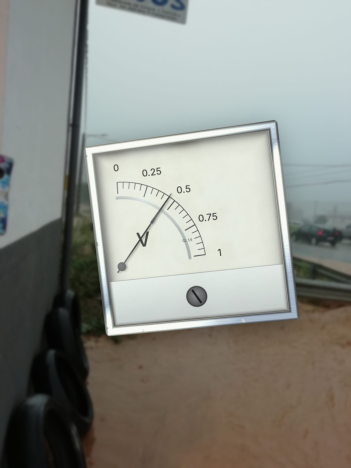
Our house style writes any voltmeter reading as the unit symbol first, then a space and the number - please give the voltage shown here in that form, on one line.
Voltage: V 0.45
